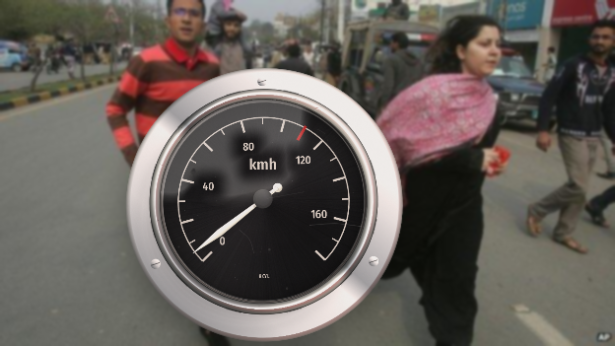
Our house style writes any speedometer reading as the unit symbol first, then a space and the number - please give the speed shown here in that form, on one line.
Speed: km/h 5
